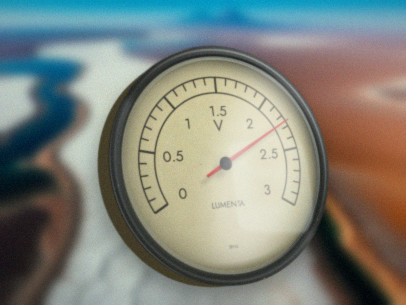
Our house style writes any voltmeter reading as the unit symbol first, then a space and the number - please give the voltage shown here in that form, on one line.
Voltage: V 2.25
